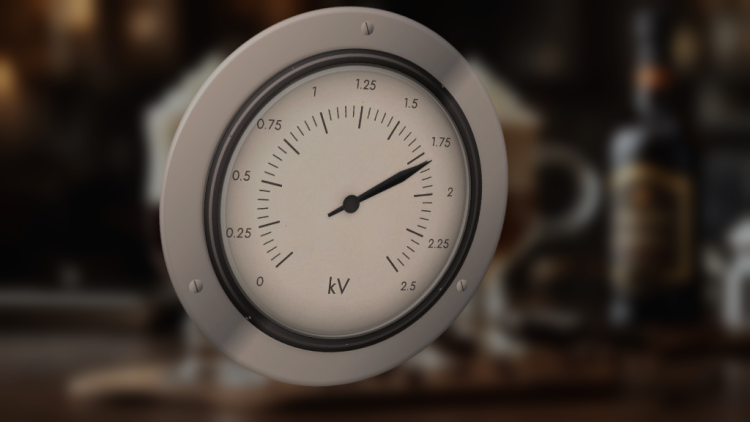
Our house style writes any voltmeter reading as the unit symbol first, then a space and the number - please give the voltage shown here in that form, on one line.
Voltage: kV 1.8
